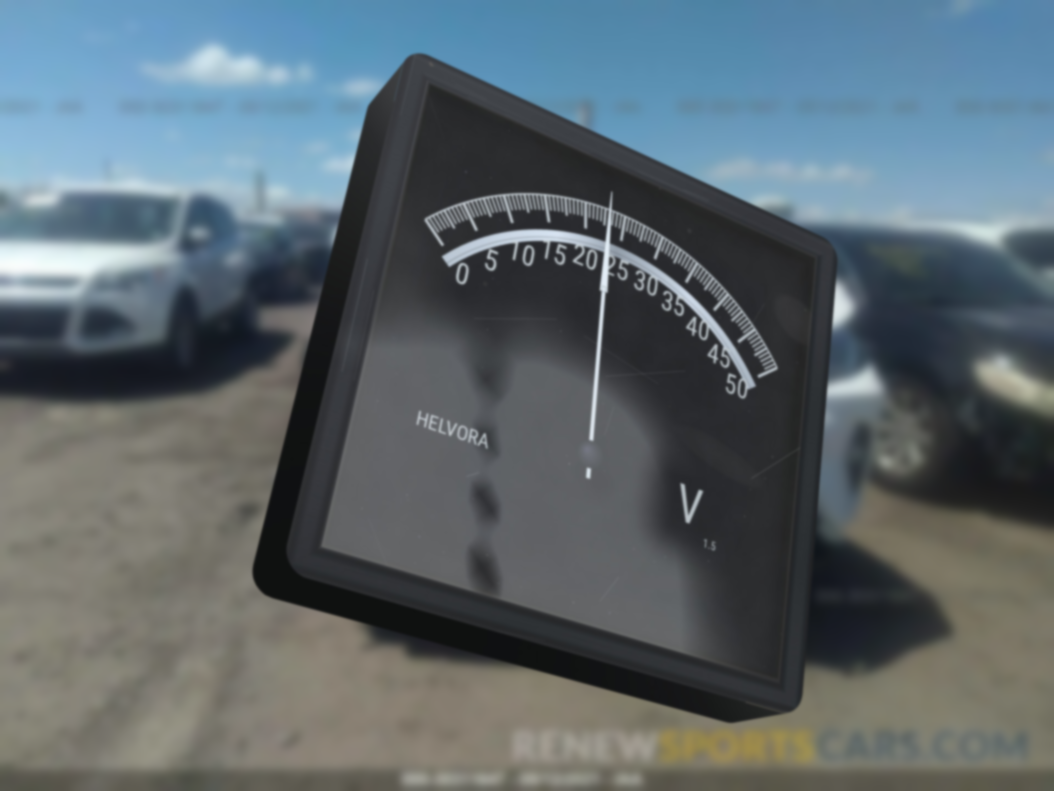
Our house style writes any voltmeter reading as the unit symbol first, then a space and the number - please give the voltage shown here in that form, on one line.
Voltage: V 22.5
